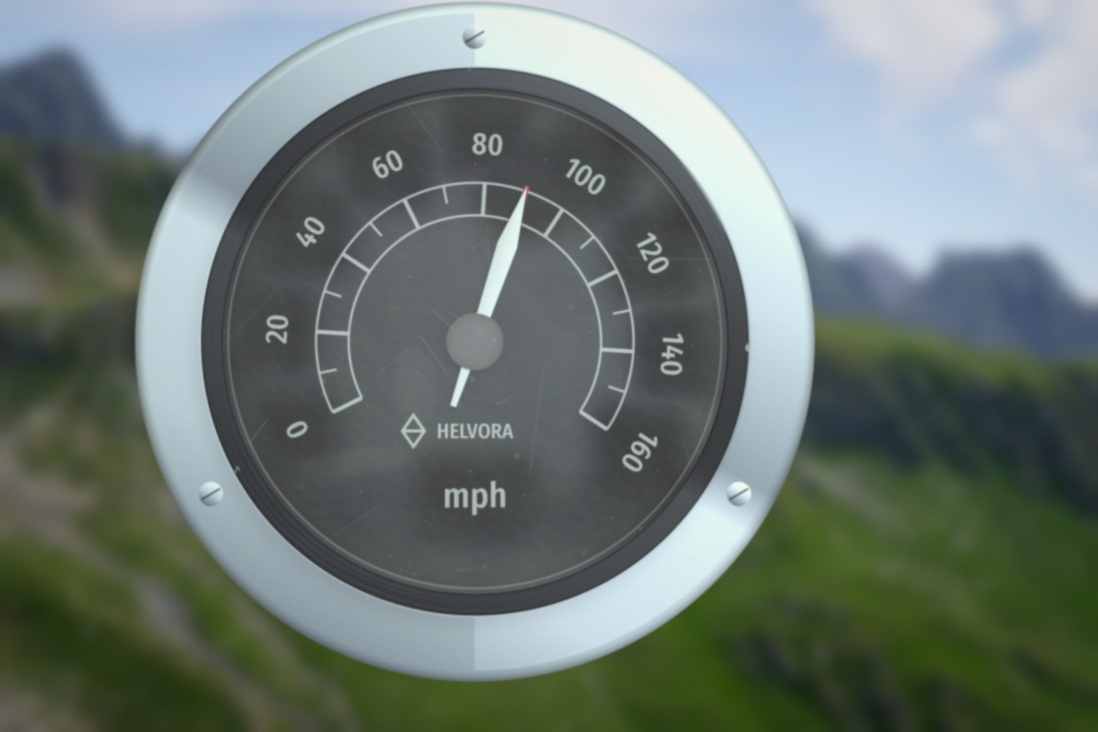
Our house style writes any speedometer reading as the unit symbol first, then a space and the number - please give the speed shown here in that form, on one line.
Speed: mph 90
